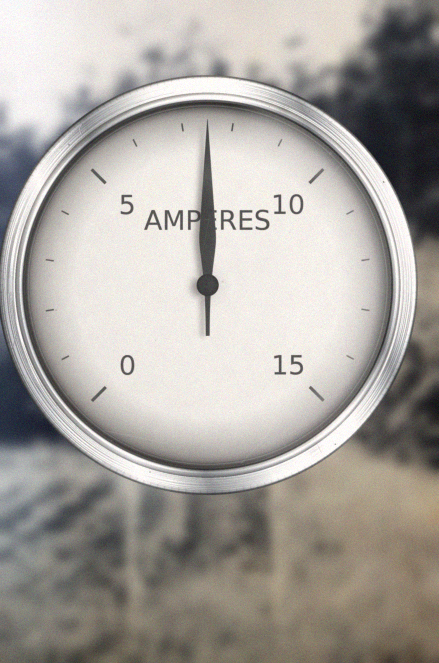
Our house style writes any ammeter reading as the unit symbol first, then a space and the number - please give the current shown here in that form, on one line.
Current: A 7.5
